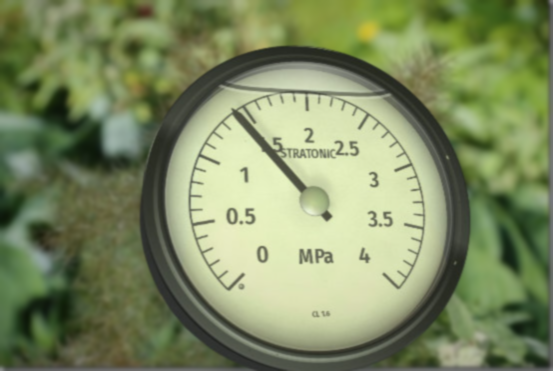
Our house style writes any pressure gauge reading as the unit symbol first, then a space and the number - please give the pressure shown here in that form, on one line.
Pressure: MPa 1.4
